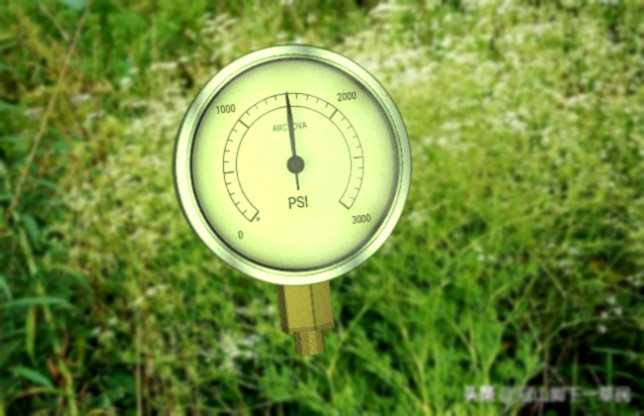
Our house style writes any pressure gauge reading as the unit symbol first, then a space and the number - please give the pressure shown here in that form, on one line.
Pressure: psi 1500
